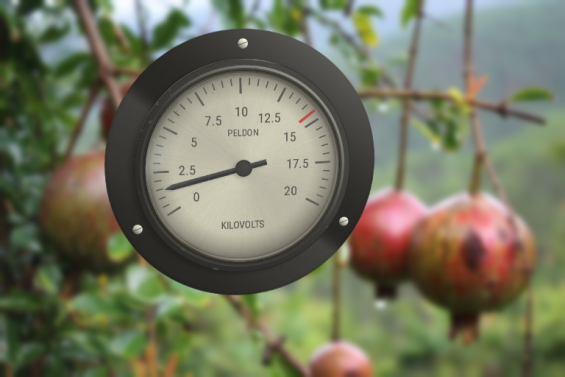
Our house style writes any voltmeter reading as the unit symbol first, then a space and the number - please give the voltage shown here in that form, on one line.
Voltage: kV 1.5
